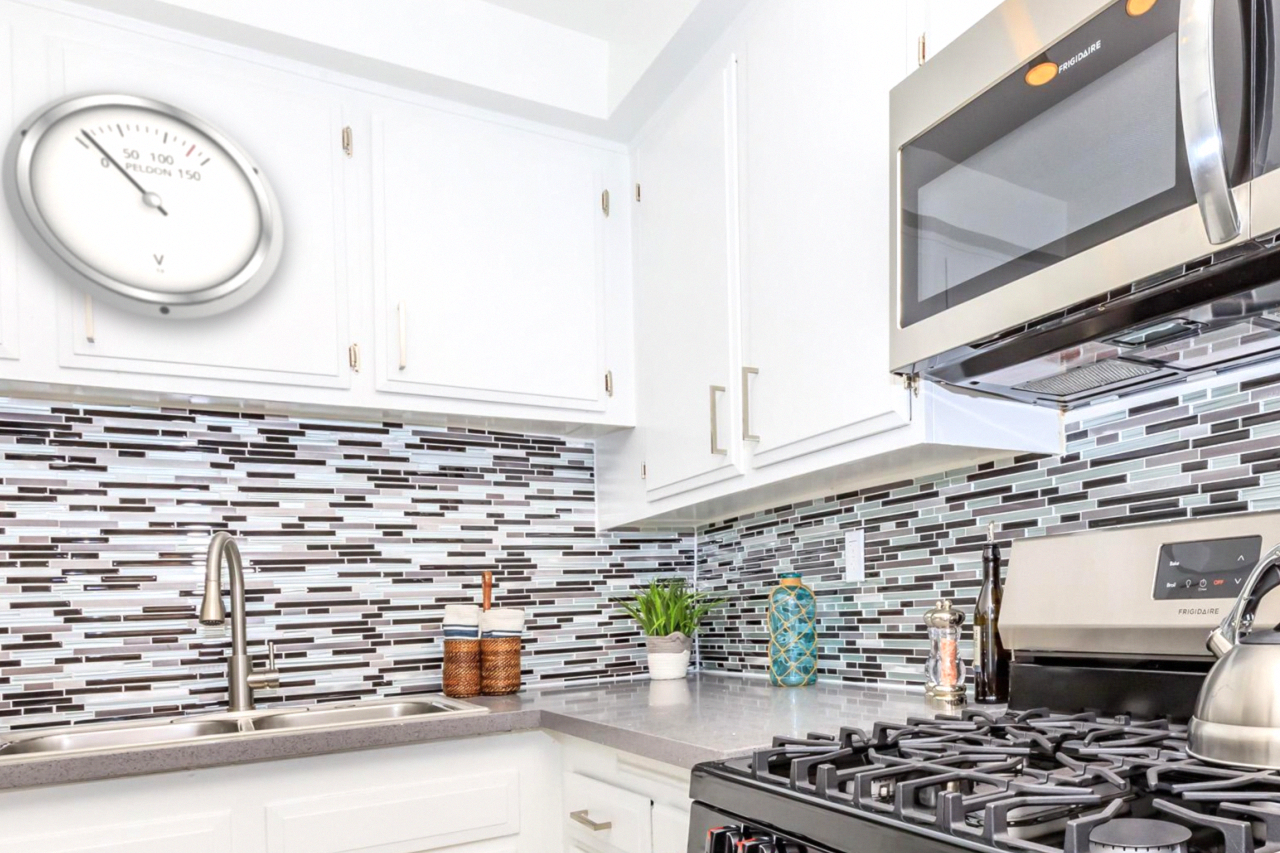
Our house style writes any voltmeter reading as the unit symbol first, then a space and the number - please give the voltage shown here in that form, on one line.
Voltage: V 10
